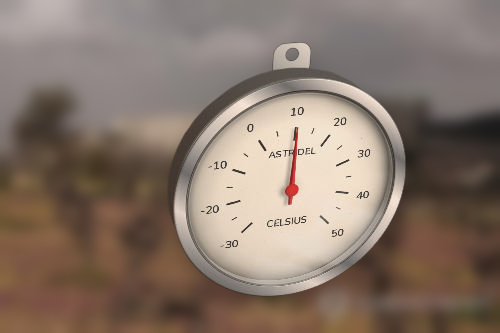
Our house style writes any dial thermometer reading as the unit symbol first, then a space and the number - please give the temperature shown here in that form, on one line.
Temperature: °C 10
